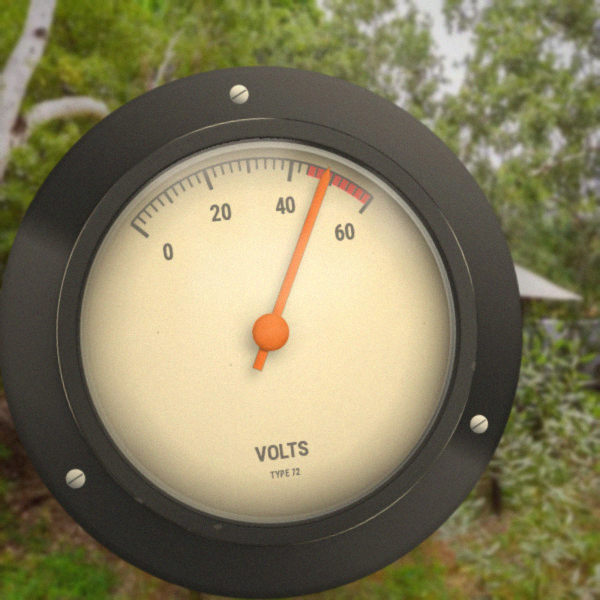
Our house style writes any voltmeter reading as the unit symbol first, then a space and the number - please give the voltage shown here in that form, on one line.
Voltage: V 48
